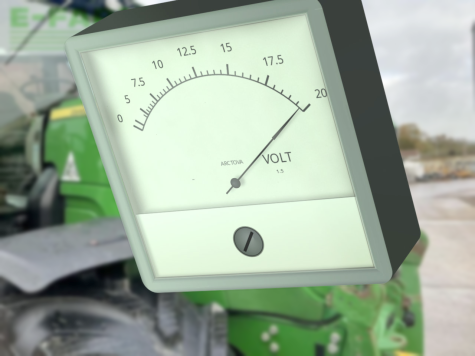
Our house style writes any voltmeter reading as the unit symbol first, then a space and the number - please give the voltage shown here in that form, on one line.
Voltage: V 19.75
